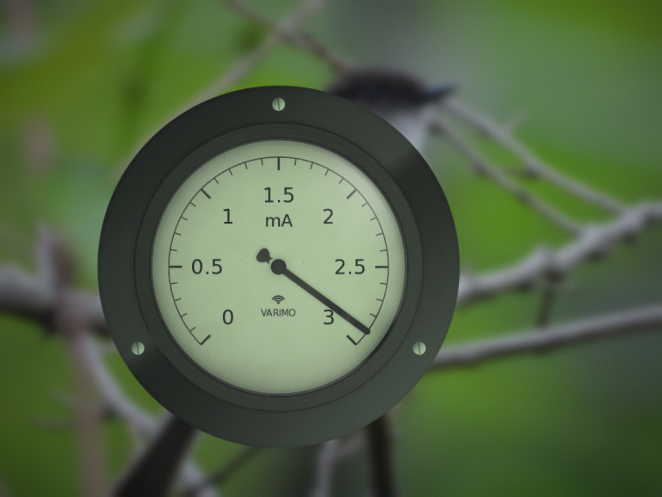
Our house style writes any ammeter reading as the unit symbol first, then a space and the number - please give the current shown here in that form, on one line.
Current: mA 2.9
